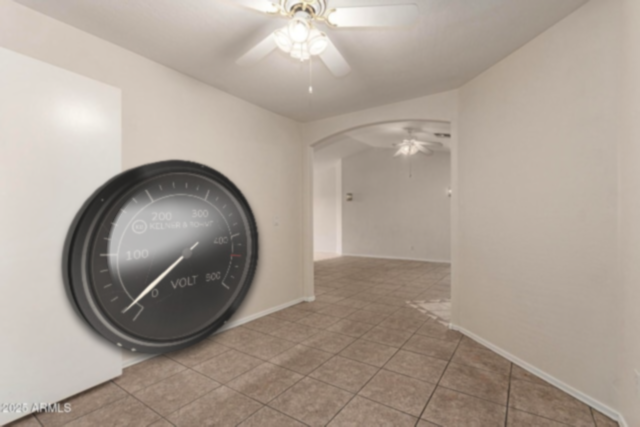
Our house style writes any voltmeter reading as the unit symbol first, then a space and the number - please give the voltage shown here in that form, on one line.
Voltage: V 20
